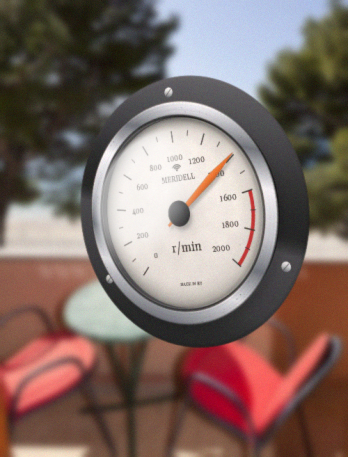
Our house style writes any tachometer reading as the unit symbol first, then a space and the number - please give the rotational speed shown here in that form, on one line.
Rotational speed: rpm 1400
